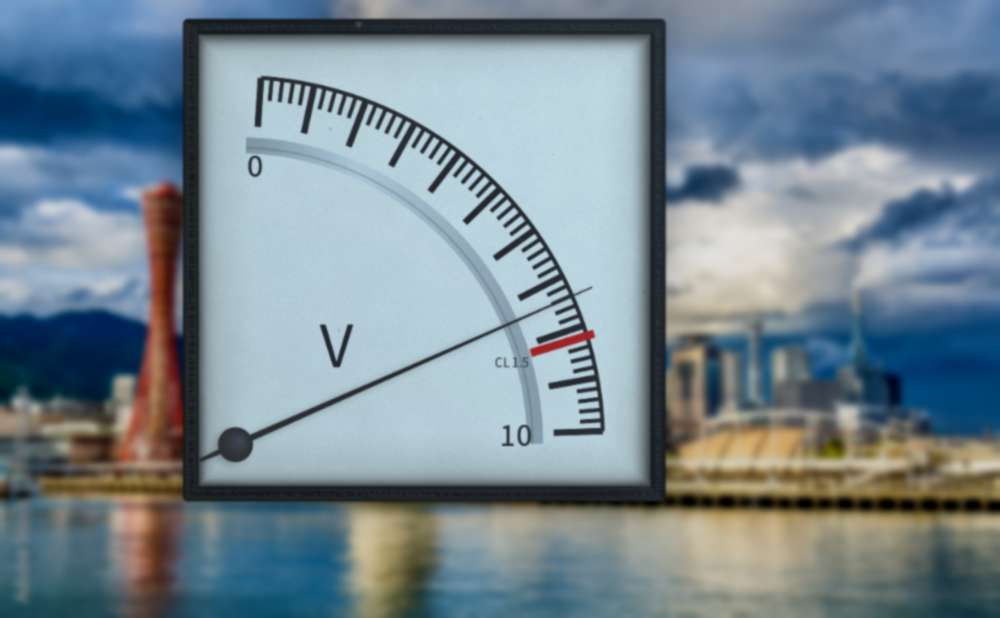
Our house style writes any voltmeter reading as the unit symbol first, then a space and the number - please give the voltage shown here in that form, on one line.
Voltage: V 7.4
